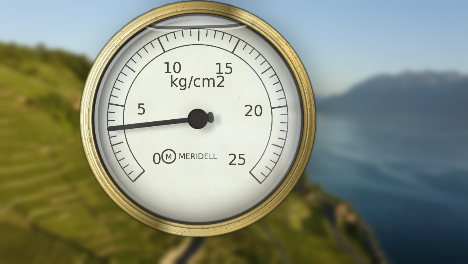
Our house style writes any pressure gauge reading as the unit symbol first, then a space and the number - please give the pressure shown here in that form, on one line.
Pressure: kg/cm² 3.5
